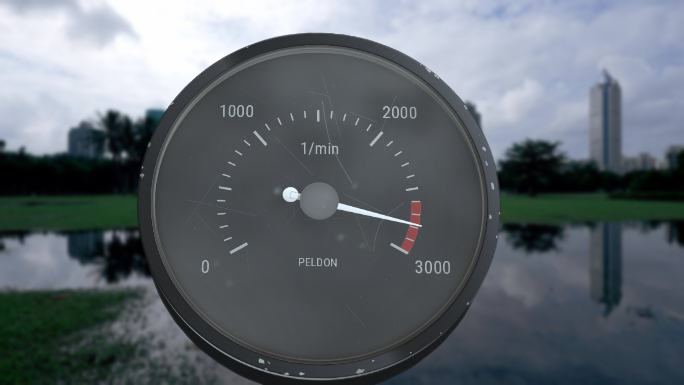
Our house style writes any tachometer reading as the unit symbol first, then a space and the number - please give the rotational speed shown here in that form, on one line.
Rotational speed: rpm 2800
